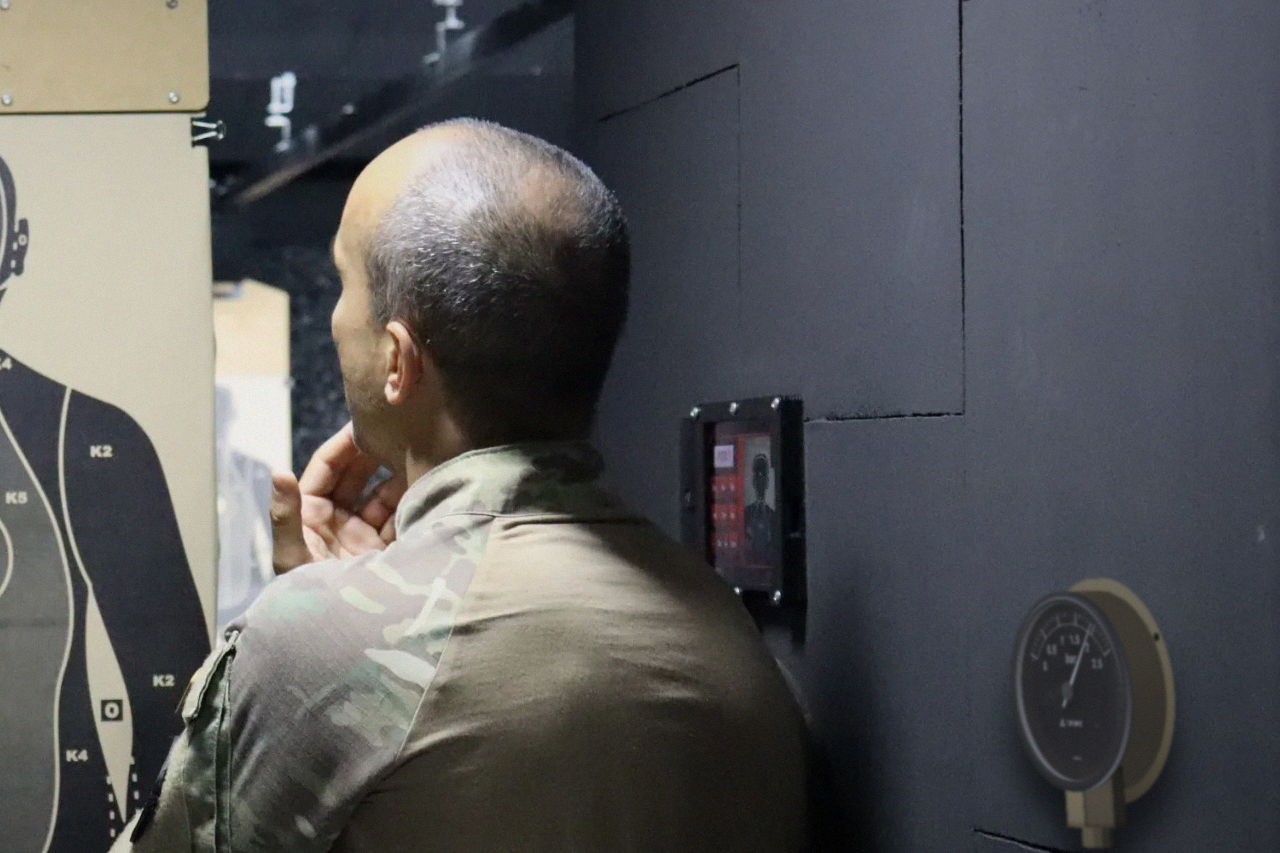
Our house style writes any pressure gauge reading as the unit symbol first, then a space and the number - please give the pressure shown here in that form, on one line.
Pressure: bar 2
